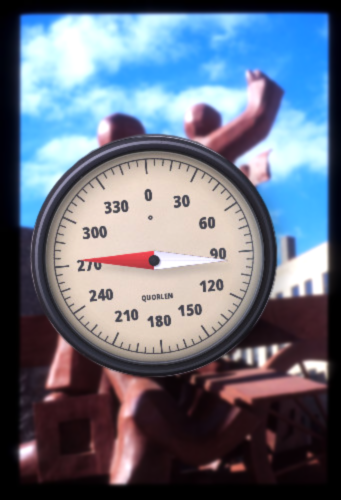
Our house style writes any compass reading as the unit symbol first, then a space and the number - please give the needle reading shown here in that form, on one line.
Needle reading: ° 275
